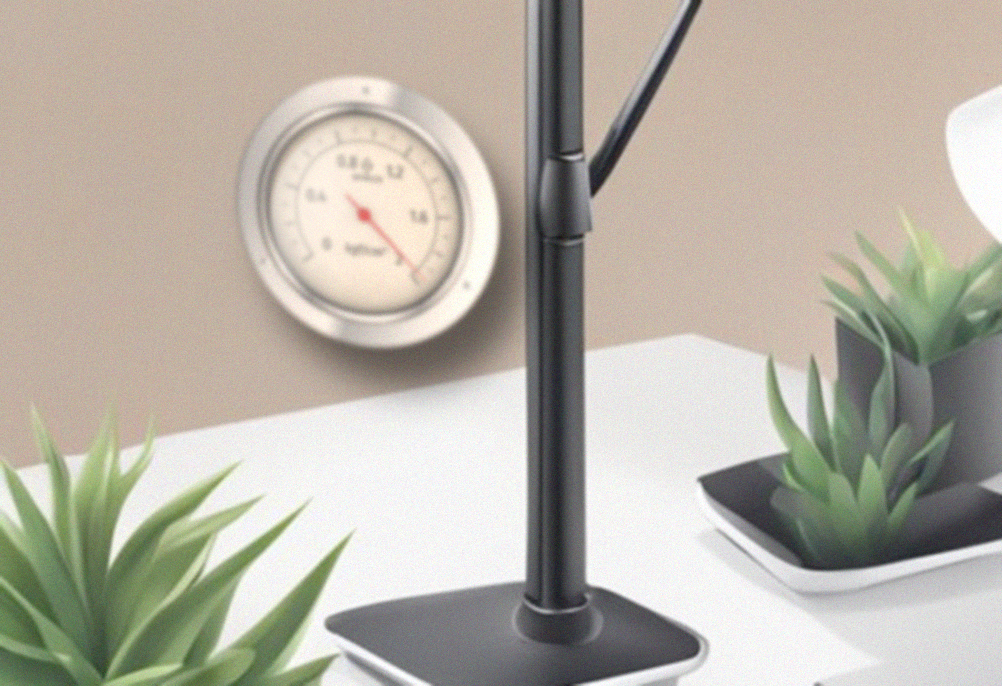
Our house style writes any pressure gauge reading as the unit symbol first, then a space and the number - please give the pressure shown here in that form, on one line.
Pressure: kg/cm² 1.95
